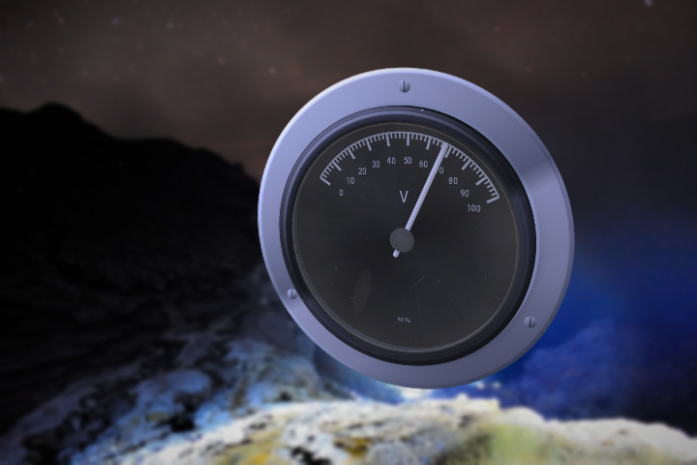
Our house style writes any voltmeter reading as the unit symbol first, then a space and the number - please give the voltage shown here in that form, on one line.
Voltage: V 68
